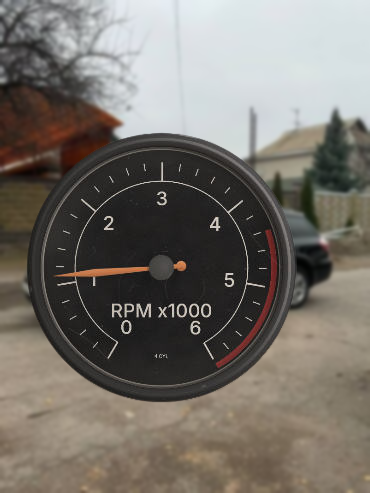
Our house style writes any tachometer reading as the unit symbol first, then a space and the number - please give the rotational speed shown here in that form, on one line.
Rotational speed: rpm 1100
